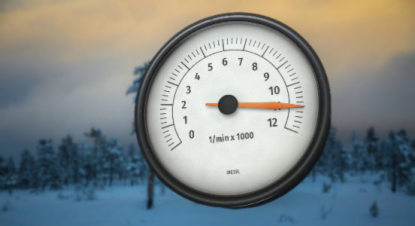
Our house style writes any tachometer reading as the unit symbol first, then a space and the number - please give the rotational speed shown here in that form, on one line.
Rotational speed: rpm 11000
